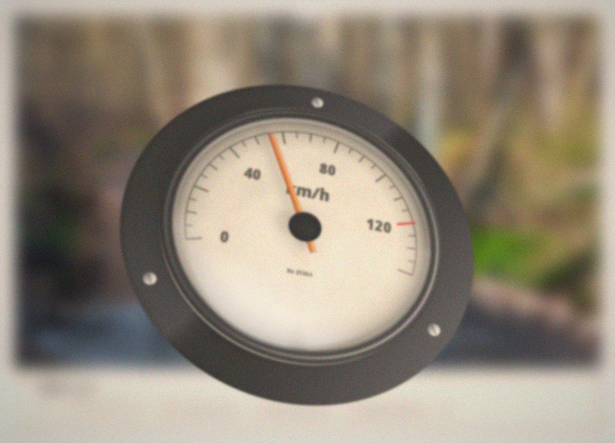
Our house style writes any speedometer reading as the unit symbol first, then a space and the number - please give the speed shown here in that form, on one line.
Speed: km/h 55
